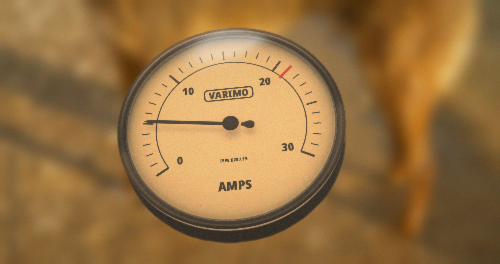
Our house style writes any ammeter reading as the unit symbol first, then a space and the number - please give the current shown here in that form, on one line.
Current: A 5
